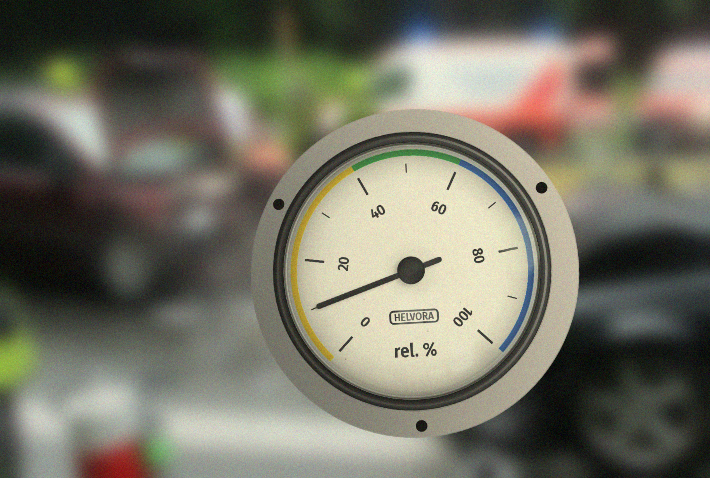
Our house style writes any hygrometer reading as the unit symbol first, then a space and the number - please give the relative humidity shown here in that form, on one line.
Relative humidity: % 10
